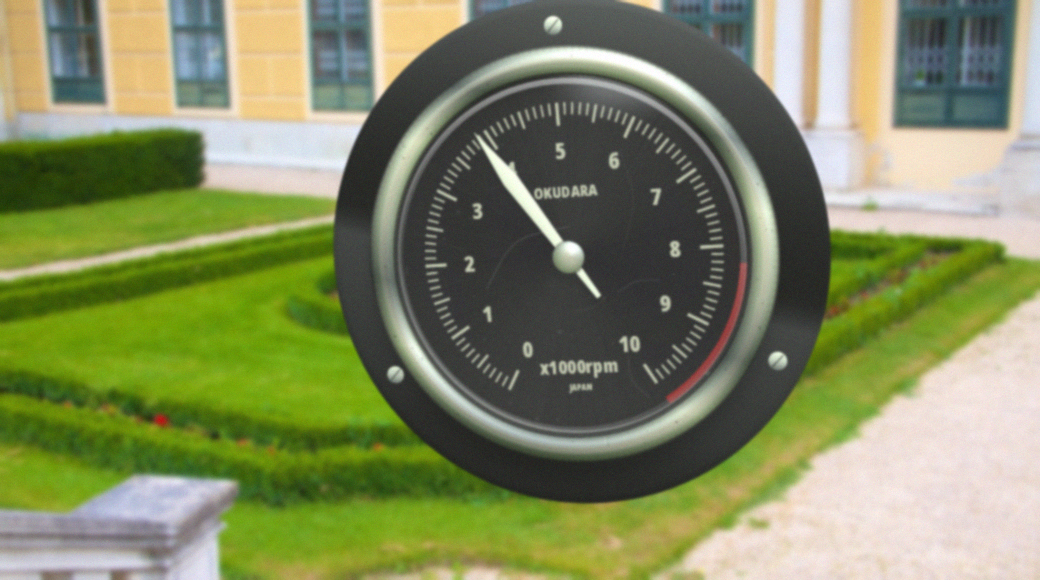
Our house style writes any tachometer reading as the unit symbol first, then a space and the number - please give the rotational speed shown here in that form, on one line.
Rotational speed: rpm 3900
